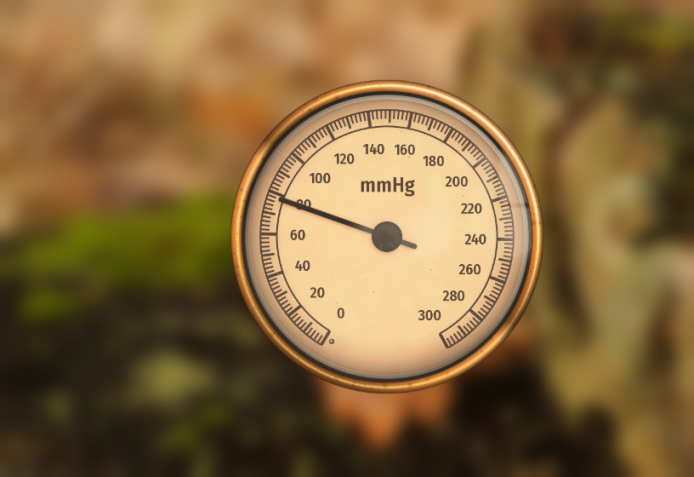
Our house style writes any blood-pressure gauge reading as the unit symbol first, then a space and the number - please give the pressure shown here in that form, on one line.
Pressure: mmHg 78
